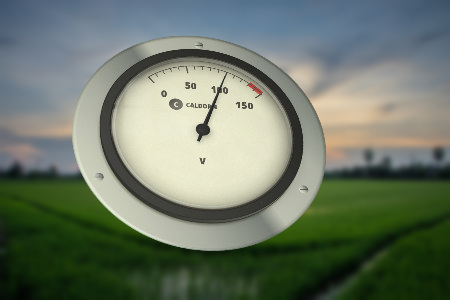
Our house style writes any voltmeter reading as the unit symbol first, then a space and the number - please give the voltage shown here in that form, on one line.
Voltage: V 100
